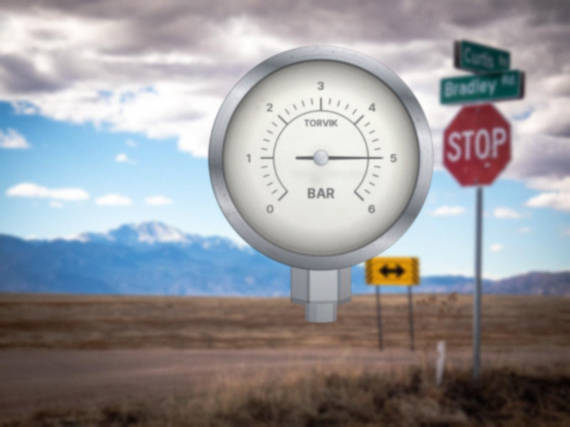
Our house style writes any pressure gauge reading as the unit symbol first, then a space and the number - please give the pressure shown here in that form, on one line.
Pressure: bar 5
